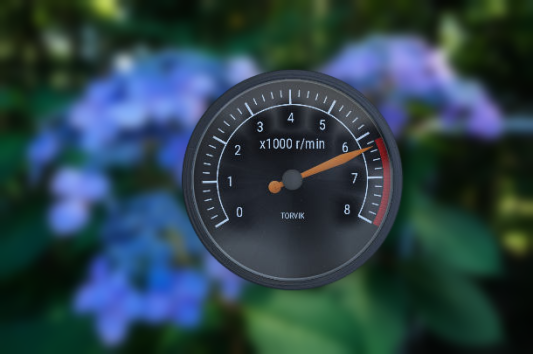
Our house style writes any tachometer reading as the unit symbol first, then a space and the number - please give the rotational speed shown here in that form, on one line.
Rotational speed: rpm 6300
